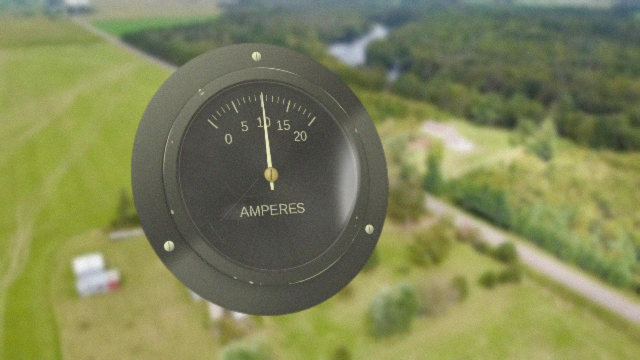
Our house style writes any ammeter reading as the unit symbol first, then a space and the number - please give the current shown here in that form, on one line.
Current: A 10
